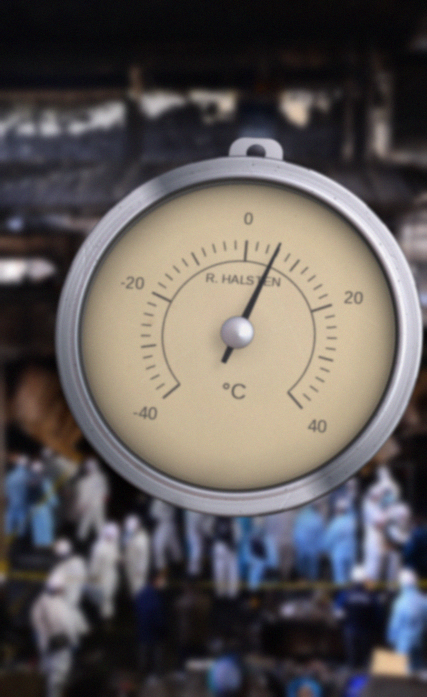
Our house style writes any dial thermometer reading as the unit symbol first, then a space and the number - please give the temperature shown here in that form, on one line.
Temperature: °C 6
